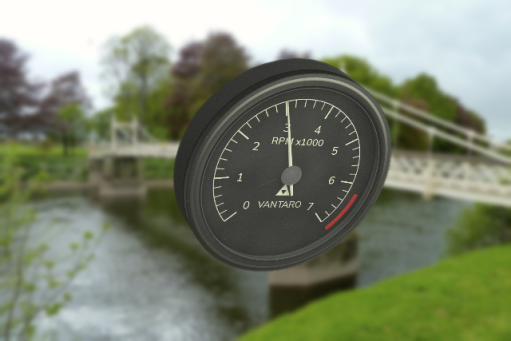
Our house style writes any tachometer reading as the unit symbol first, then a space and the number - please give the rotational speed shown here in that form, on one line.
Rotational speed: rpm 3000
